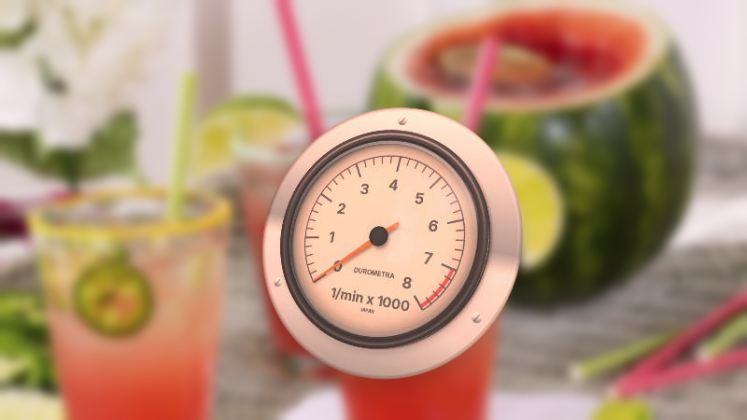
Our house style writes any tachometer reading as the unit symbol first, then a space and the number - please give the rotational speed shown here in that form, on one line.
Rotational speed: rpm 0
